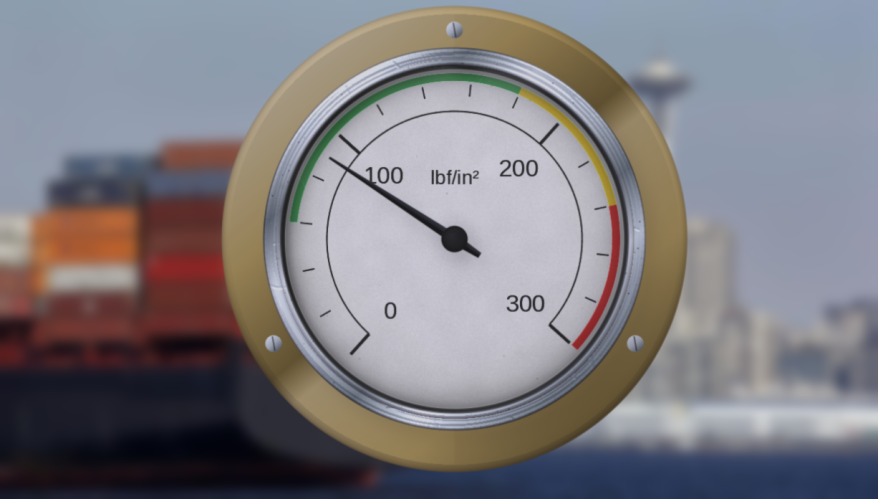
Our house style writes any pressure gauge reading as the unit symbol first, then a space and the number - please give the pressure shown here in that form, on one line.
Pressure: psi 90
